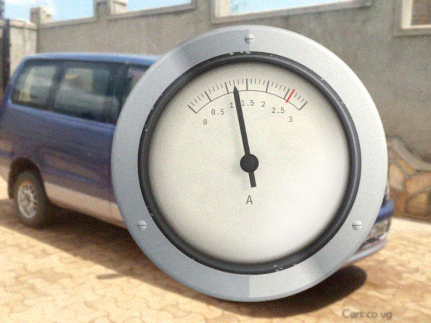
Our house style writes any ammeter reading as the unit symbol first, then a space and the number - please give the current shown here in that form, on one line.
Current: A 1.2
